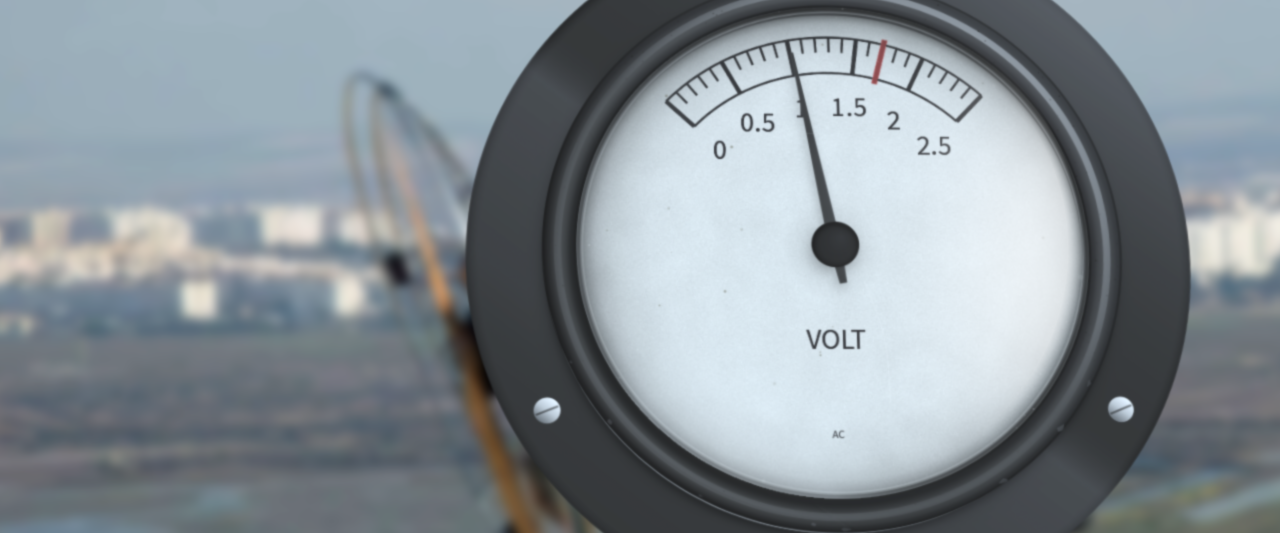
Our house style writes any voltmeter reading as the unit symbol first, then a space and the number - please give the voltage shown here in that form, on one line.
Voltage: V 1
